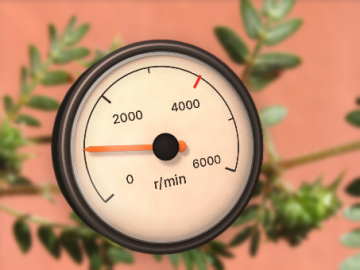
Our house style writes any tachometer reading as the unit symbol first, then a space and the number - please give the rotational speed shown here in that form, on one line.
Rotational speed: rpm 1000
